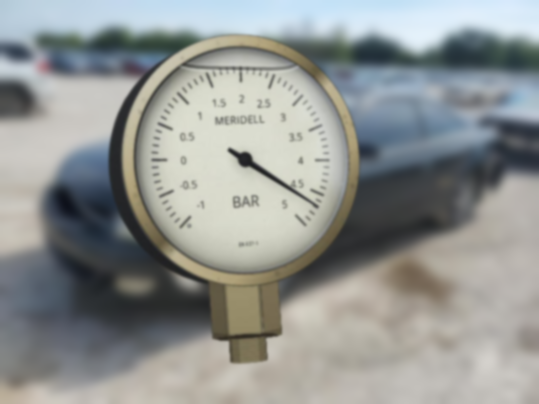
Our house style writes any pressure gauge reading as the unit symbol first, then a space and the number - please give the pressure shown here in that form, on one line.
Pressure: bar 4.7
